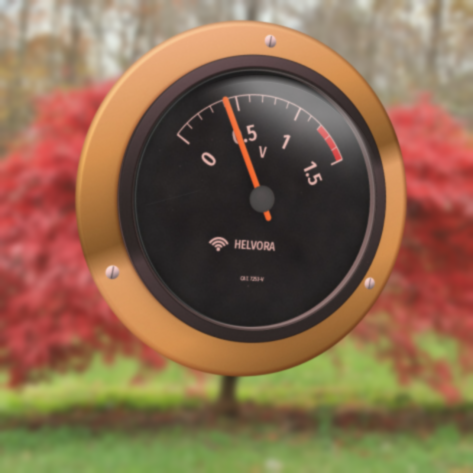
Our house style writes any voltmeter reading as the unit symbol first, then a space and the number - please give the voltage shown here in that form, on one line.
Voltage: V 0.4
